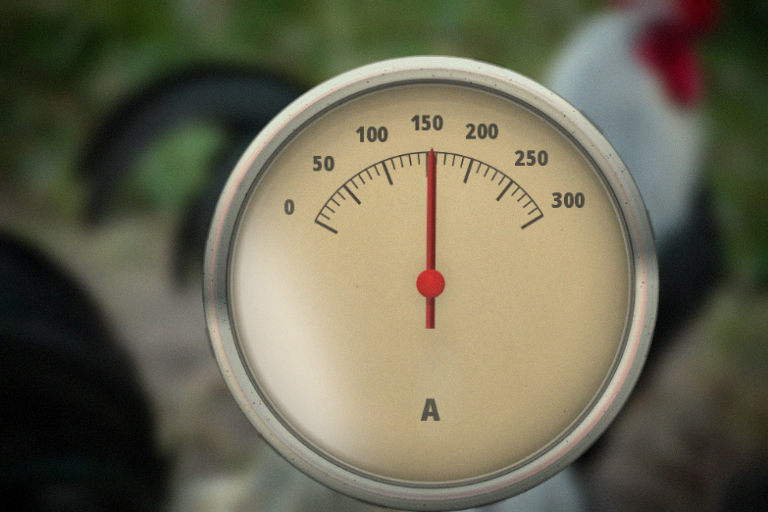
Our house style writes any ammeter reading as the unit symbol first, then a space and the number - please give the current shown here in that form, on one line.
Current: A 155
